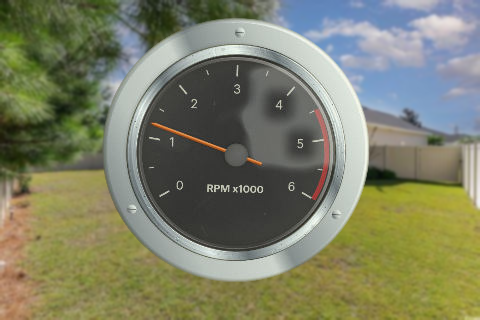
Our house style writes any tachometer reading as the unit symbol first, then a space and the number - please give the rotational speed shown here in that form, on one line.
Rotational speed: rpm 1250
